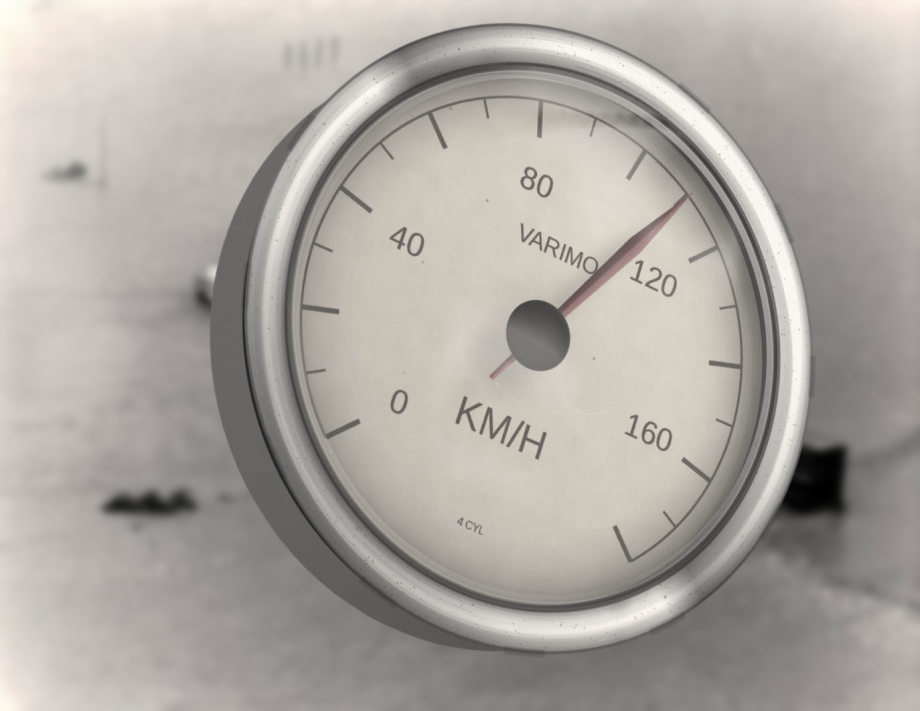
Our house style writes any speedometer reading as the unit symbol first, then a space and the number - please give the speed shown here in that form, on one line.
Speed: km/h 110
